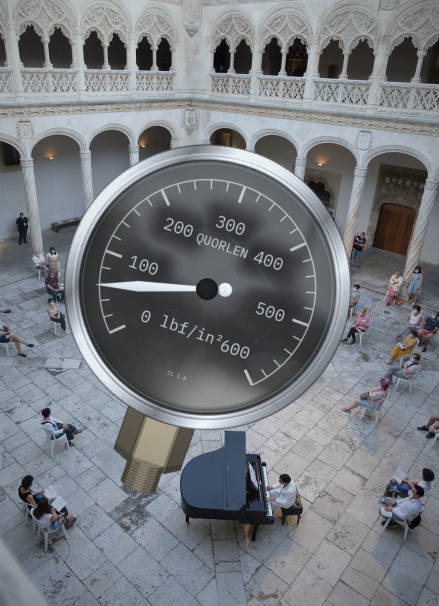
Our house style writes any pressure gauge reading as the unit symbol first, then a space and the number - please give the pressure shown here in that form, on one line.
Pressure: psi 60
